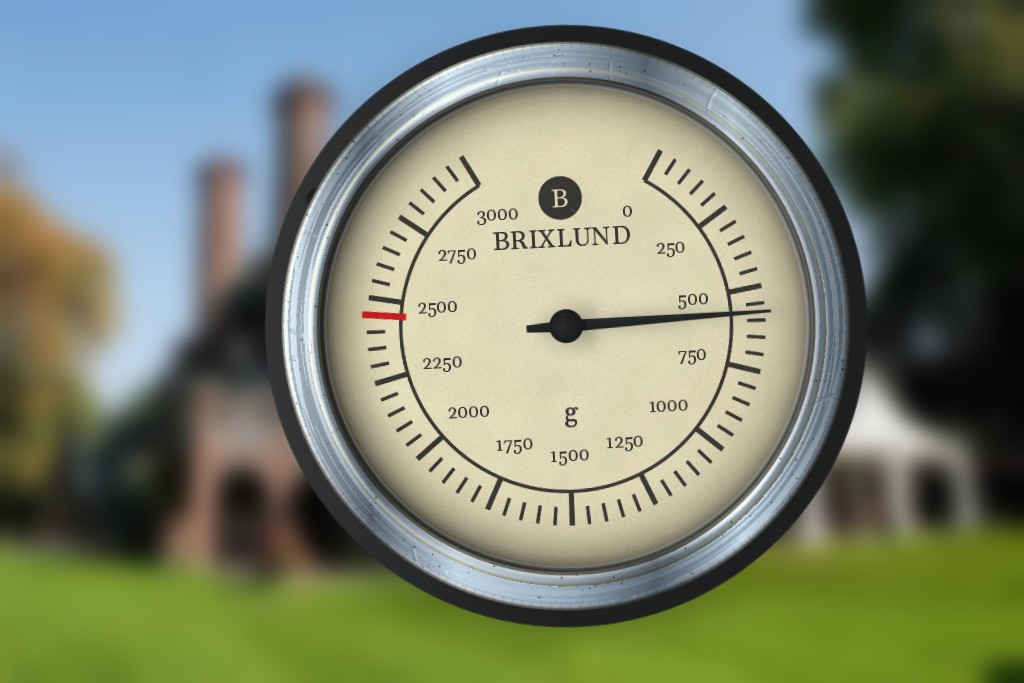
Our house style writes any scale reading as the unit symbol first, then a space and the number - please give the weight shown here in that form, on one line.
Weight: g 575
